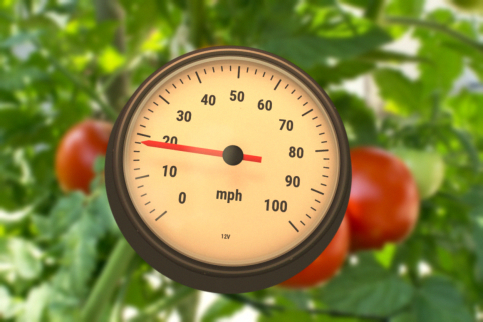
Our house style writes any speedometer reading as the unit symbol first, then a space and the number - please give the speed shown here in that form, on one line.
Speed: mph 18
